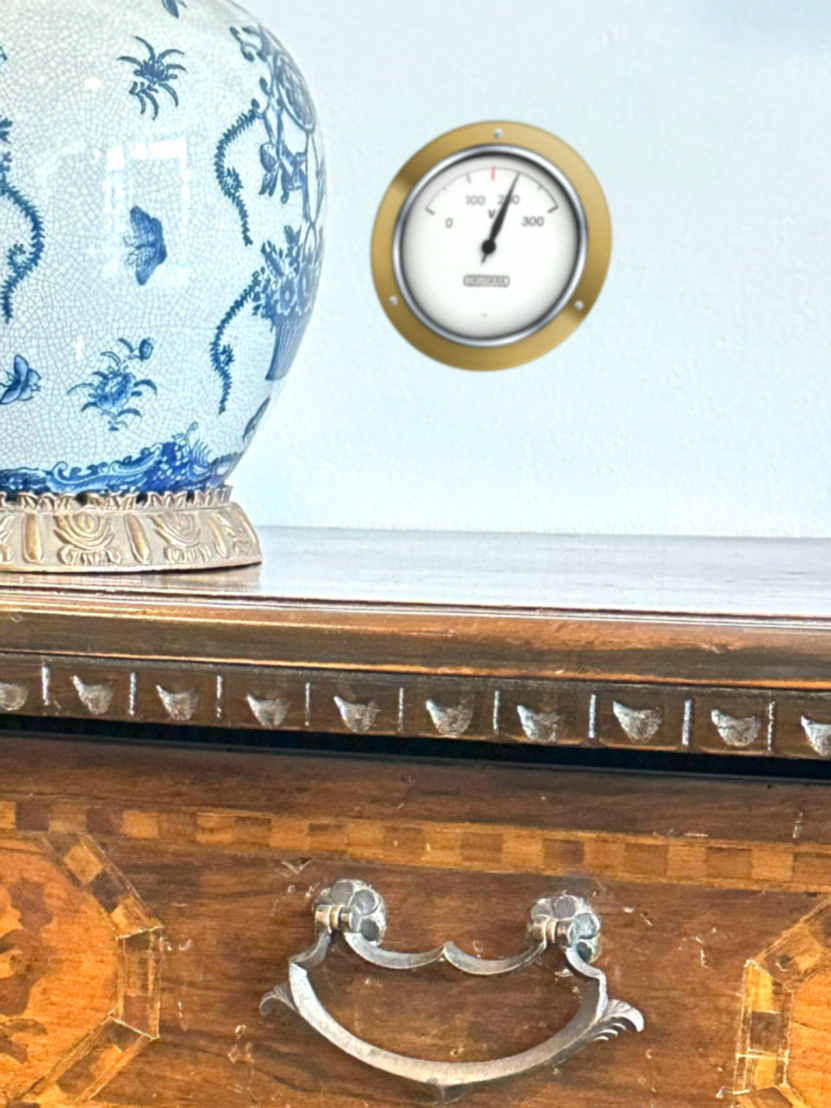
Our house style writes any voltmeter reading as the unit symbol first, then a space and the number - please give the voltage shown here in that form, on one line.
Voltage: V 200
